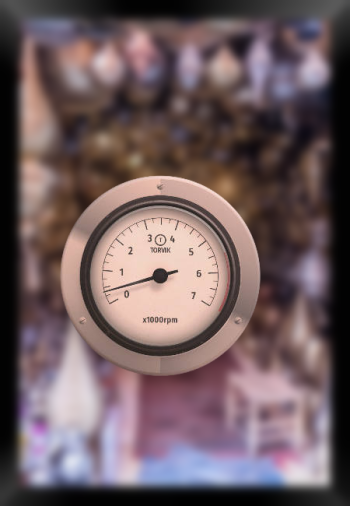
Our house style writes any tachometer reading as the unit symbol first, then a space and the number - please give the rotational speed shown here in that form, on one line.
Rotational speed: rpm 375
